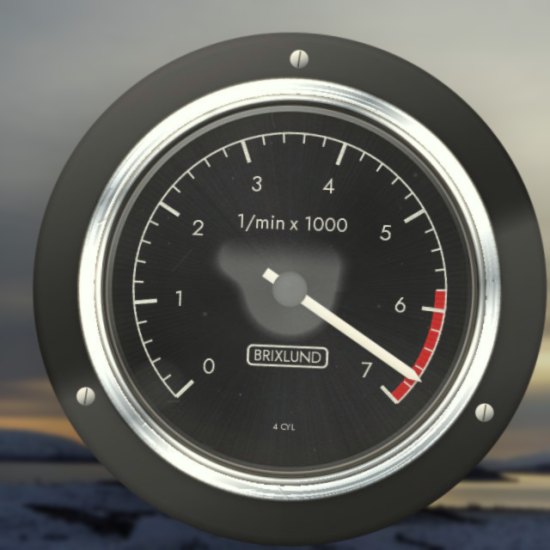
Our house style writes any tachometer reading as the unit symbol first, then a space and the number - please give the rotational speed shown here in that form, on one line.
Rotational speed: rpm 6700
